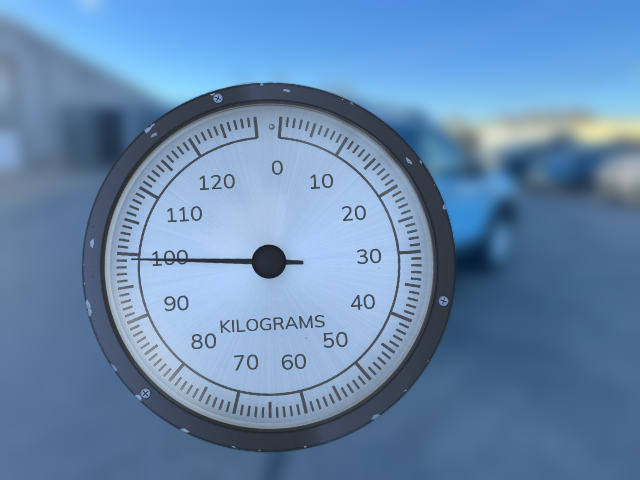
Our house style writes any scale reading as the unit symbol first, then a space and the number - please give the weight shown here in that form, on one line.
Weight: kg 99
